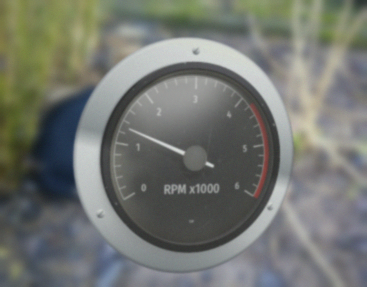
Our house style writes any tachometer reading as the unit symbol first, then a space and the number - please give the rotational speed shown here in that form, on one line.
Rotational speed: rpm 1300
